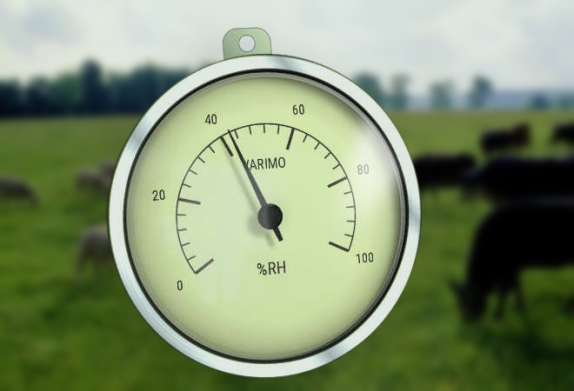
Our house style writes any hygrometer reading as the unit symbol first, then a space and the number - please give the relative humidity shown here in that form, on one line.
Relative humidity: % 42
